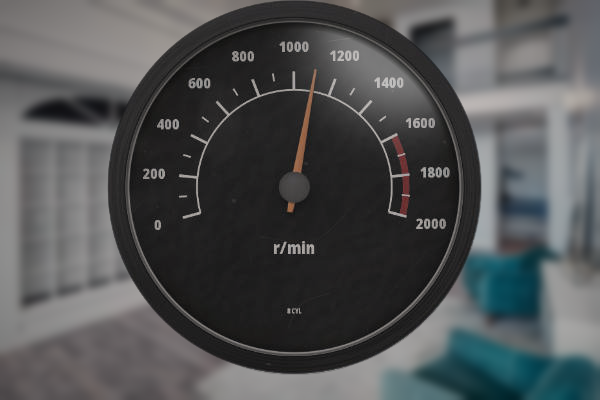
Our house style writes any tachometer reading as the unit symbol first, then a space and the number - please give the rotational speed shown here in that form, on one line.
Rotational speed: rpm 1100
